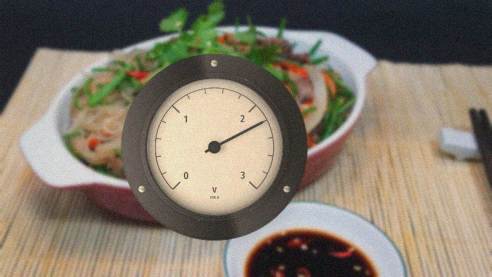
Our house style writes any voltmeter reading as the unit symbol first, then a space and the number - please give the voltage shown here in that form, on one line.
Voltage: V 2.2
